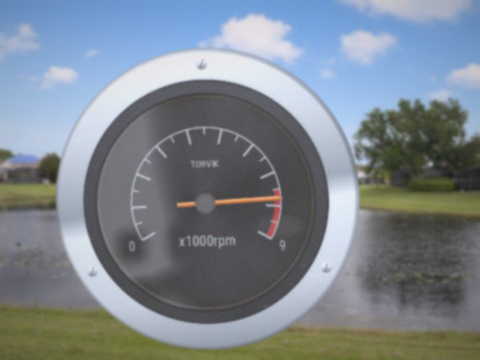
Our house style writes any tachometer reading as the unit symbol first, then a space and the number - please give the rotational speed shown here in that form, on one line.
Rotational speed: rpm 7750
